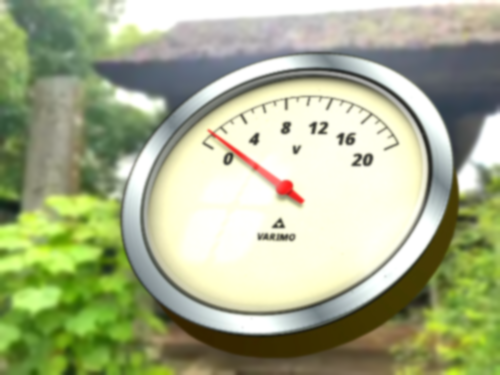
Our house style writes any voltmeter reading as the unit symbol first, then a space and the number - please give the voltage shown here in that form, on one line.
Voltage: V 1
